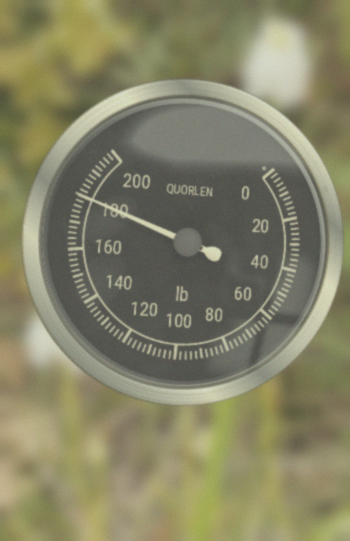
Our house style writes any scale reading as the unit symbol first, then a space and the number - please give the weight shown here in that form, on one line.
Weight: lb 180
